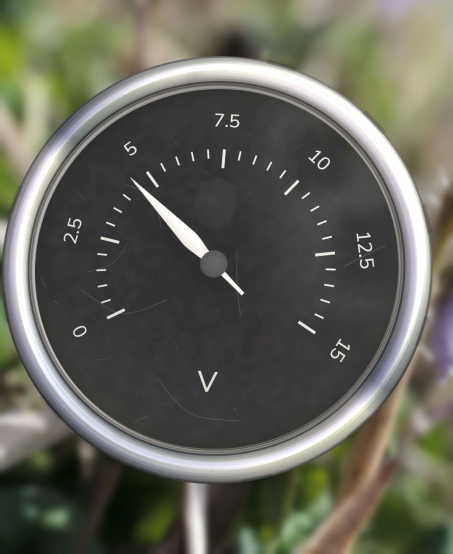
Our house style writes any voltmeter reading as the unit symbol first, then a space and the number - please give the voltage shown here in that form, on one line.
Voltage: V 4.5
